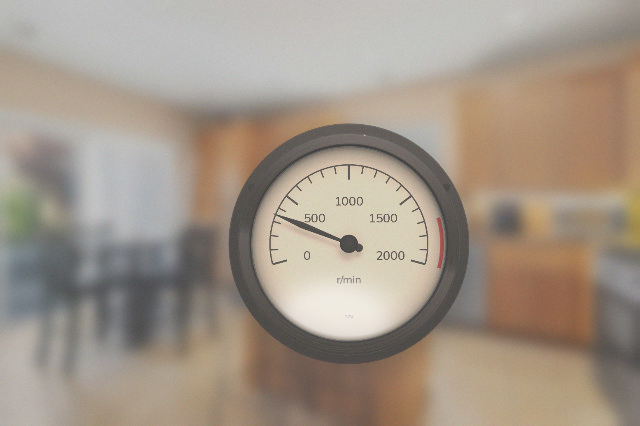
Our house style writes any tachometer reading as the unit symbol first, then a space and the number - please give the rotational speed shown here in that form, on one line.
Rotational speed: rpm 350
